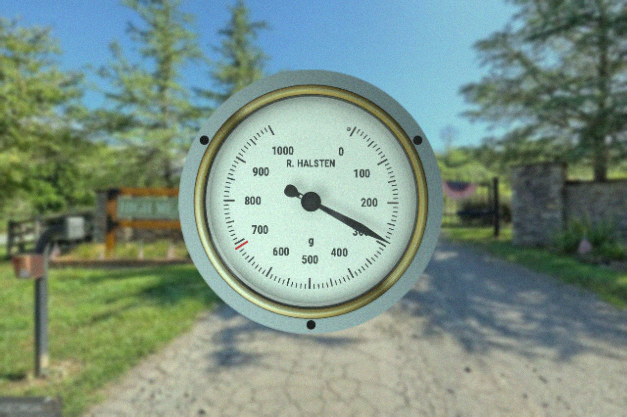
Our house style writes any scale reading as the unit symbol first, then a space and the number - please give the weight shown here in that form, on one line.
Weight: g 290
